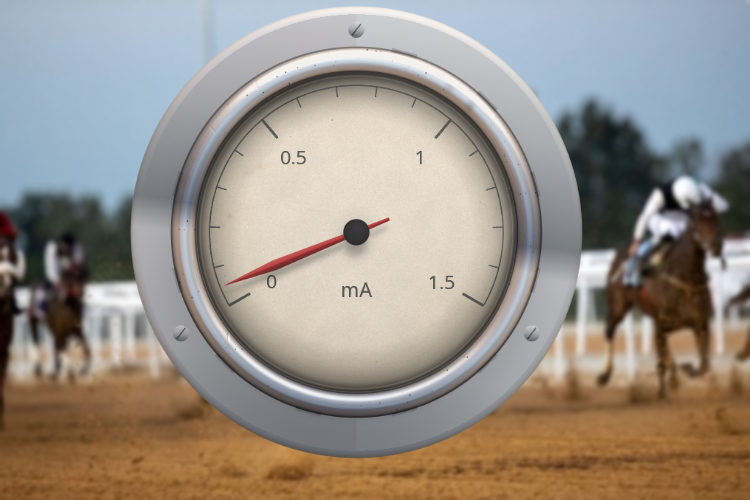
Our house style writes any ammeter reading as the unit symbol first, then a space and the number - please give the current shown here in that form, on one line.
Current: mA 0.05
